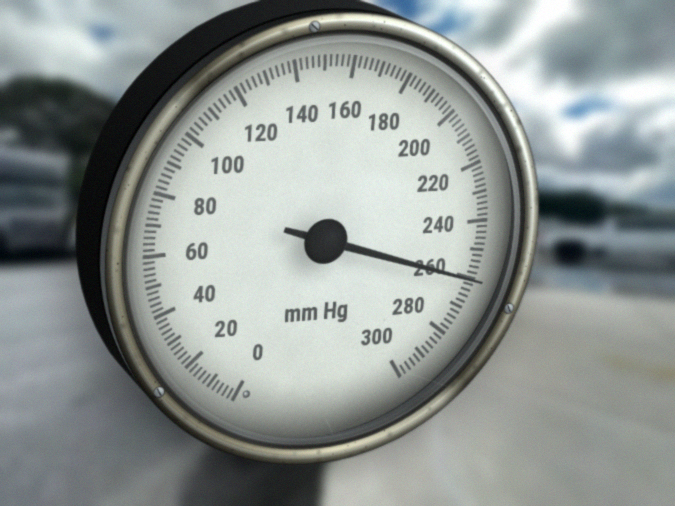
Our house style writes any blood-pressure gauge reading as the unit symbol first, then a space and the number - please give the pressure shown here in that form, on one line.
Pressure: mmHg 260
